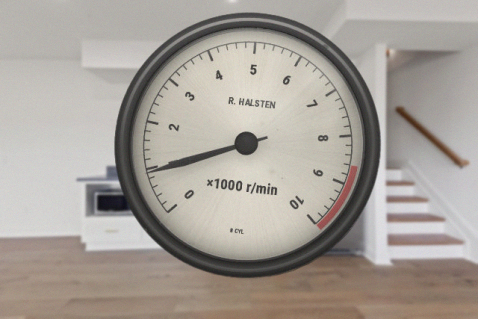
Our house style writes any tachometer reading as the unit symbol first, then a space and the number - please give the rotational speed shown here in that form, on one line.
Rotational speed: rpm 900
